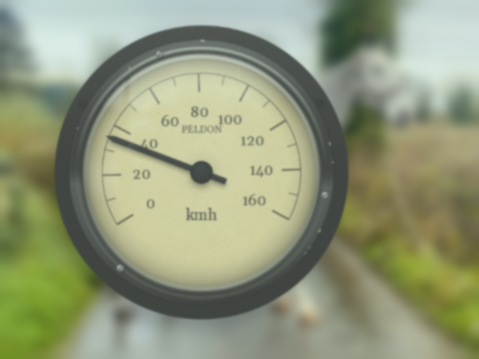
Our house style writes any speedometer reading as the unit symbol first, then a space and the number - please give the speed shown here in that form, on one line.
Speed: km/h 35
